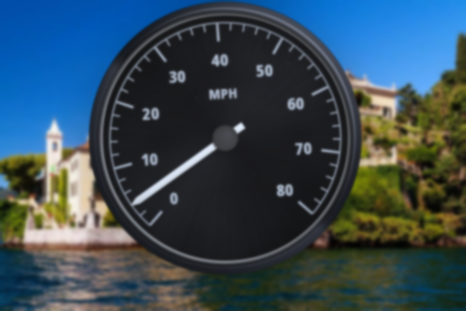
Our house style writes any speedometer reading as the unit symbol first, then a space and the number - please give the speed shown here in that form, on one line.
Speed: mph 4
